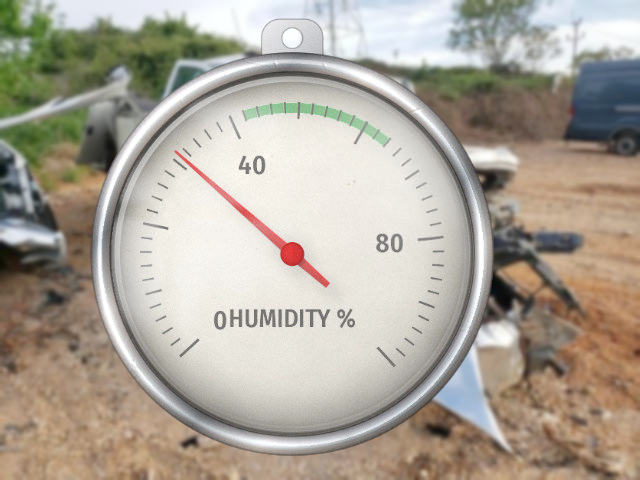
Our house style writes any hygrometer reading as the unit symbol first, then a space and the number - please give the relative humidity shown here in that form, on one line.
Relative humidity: % 31
